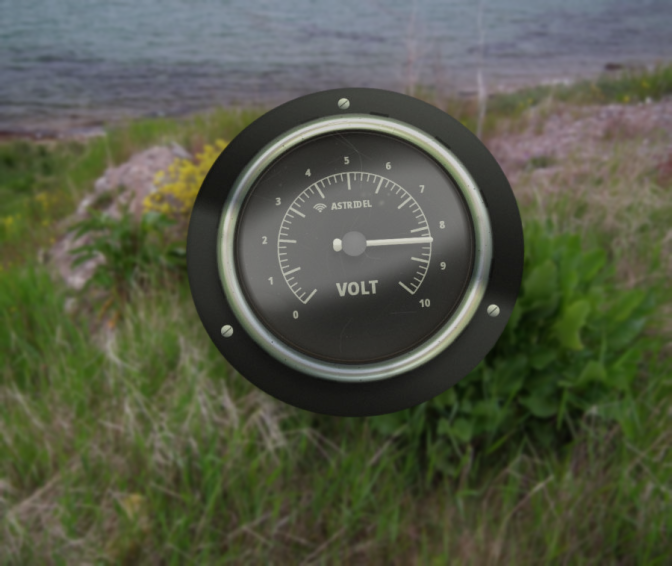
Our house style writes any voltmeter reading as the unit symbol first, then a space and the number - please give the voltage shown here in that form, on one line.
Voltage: V 8.4
